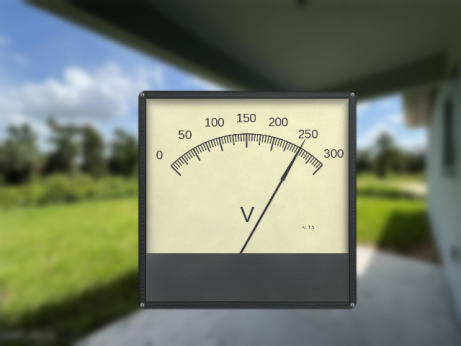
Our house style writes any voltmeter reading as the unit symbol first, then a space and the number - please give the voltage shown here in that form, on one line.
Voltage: V 250
